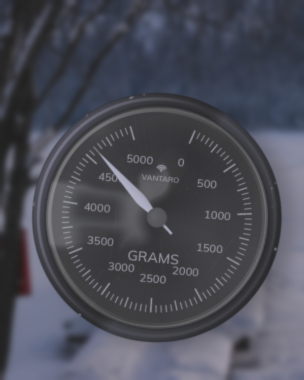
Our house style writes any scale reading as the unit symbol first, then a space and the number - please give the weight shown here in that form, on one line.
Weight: g 4600
